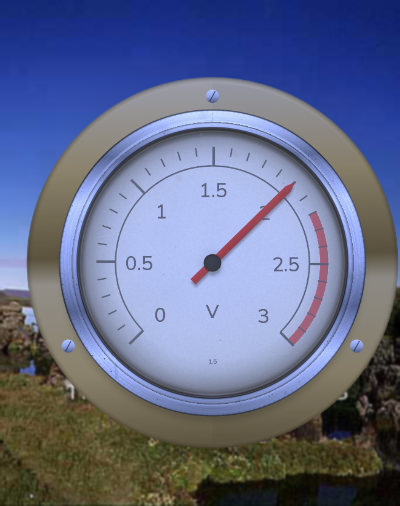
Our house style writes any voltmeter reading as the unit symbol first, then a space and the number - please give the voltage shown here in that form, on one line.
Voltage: V 2
